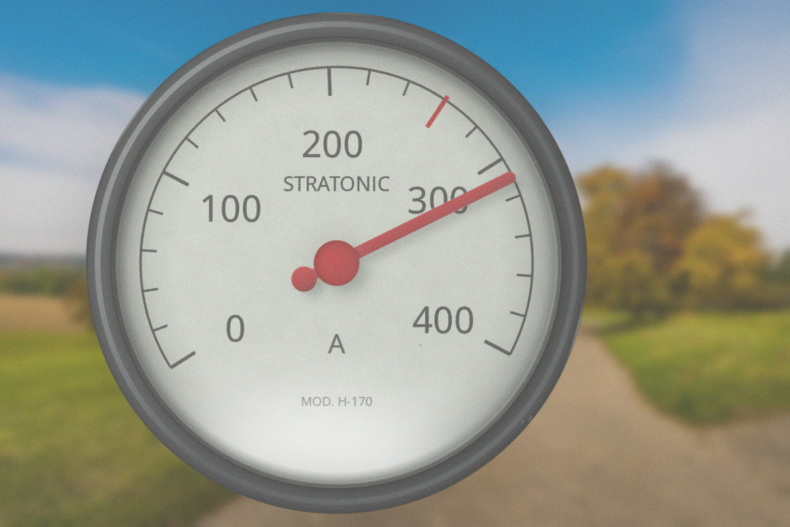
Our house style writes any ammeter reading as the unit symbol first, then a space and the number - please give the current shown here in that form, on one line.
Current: A 310
